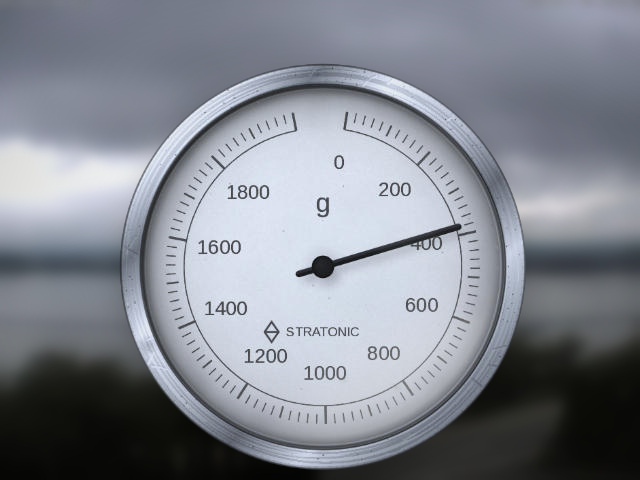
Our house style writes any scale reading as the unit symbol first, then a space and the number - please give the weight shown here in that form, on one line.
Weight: g 380
